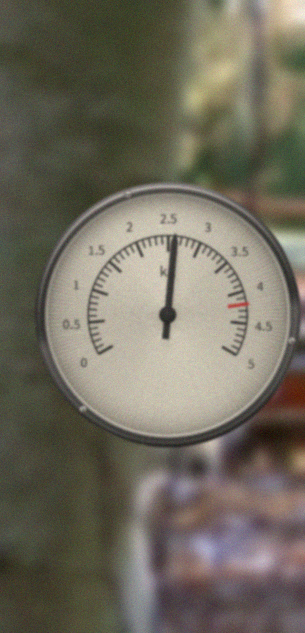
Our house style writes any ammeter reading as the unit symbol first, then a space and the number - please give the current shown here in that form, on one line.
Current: kA 2.6
